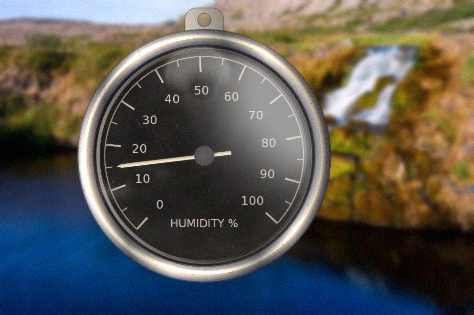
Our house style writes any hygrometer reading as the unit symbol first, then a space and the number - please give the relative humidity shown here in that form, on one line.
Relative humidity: % 15
